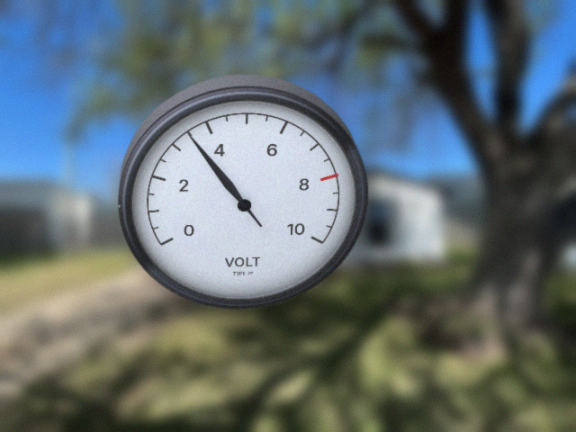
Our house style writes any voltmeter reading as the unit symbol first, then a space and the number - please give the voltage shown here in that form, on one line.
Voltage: V 3.5
